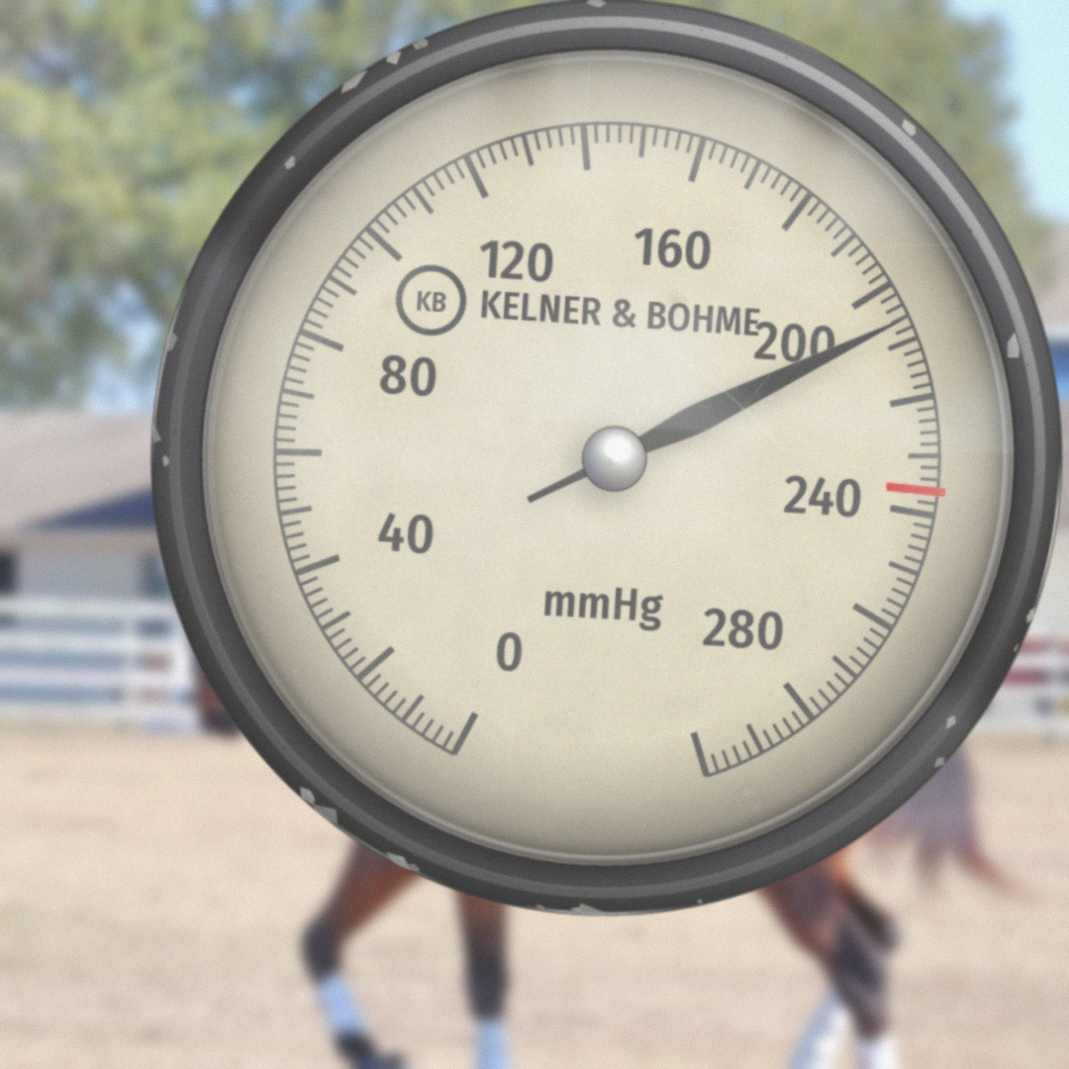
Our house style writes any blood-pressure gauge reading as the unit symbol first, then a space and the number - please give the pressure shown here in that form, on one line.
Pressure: mmHg 206
